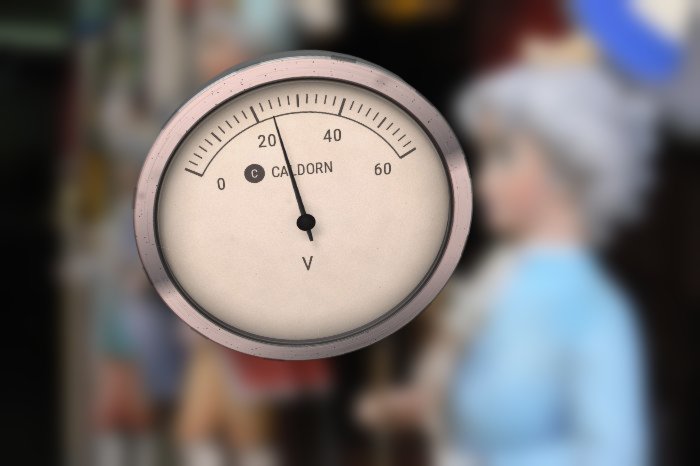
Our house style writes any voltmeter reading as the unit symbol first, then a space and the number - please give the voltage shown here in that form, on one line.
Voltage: V 24
